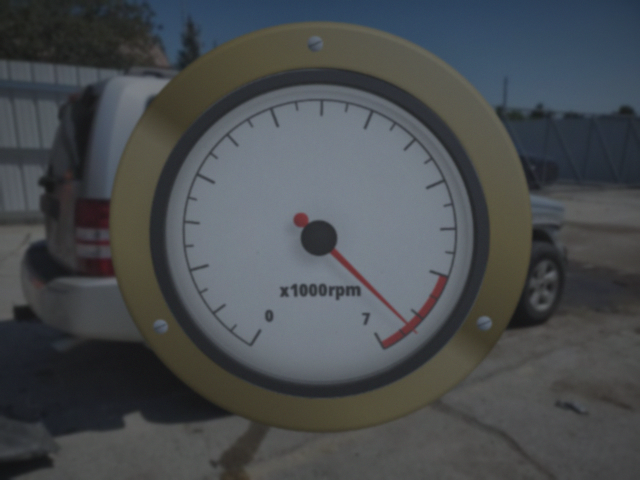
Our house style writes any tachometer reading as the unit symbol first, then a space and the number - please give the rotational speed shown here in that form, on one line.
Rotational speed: rpm 6625
